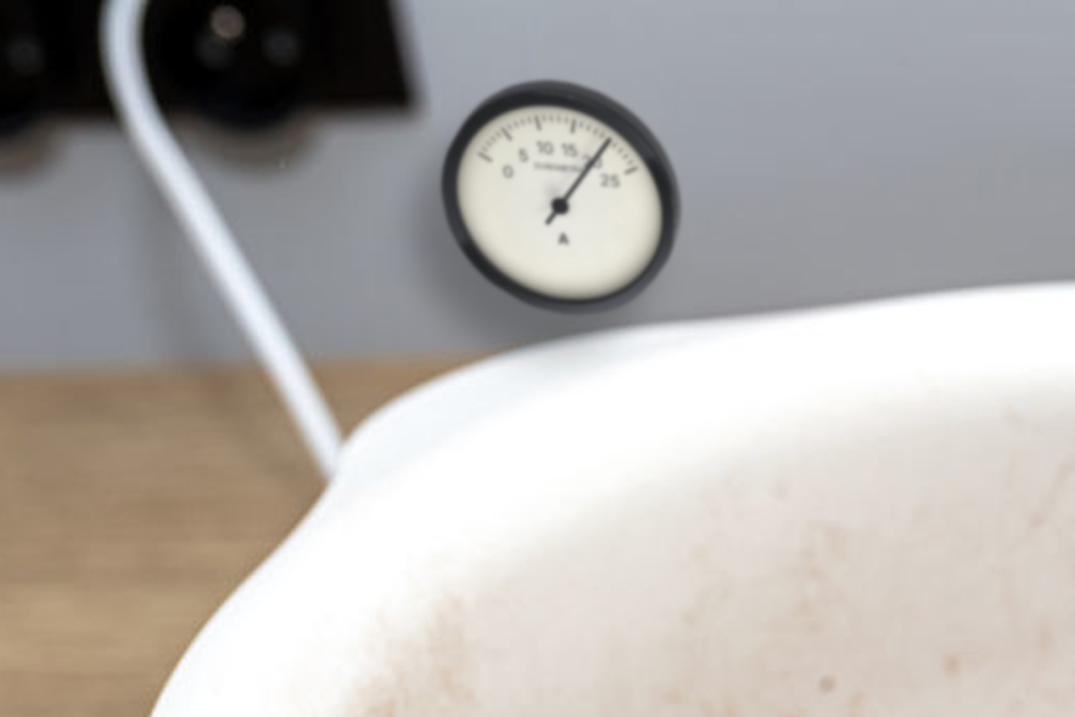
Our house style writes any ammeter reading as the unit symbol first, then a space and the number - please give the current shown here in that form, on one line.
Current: A 20
